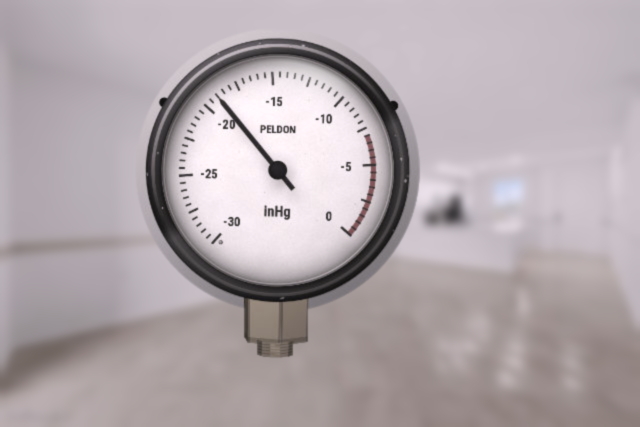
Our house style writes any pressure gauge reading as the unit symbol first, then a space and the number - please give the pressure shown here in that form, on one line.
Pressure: inHg -19
